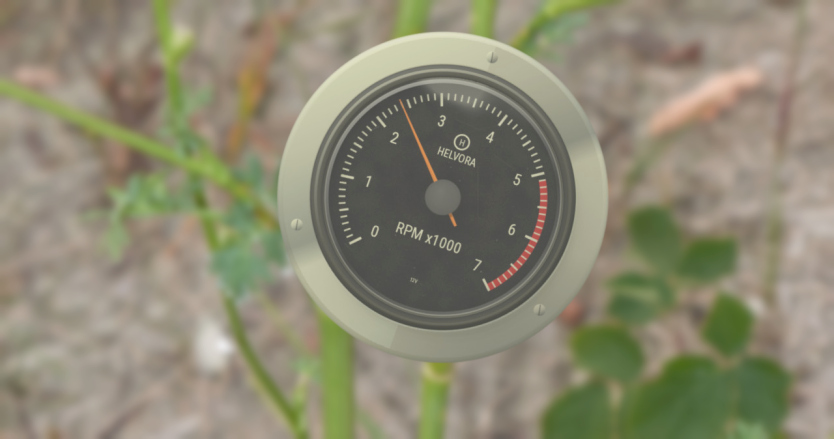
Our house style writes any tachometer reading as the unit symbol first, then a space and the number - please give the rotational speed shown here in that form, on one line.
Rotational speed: rpm 2400
